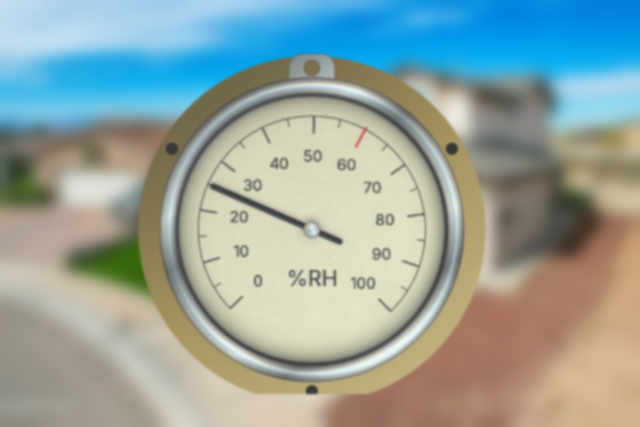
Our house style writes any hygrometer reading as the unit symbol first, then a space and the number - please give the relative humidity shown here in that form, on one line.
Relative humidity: % 25
